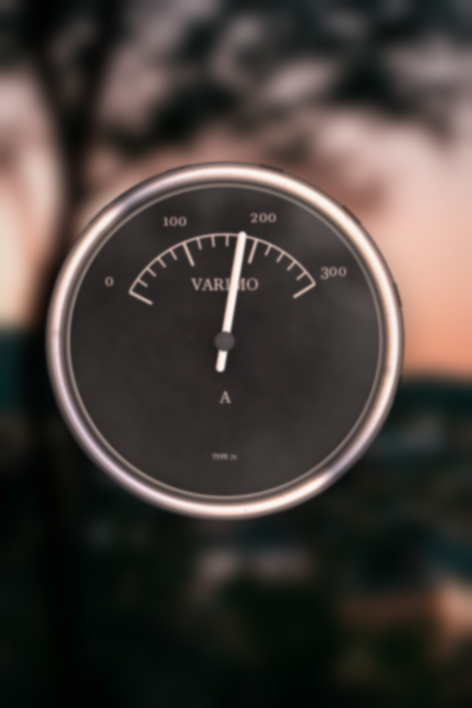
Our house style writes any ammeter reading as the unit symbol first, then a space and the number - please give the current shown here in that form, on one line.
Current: A 180
